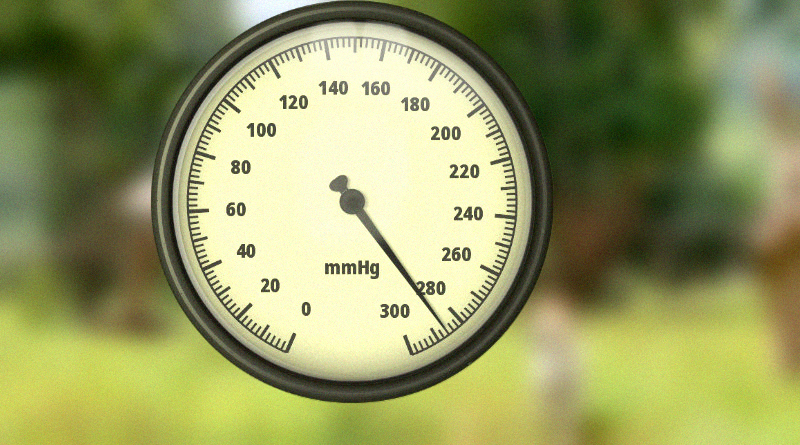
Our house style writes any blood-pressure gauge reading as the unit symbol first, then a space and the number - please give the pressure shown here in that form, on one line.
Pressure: mmHg 286
